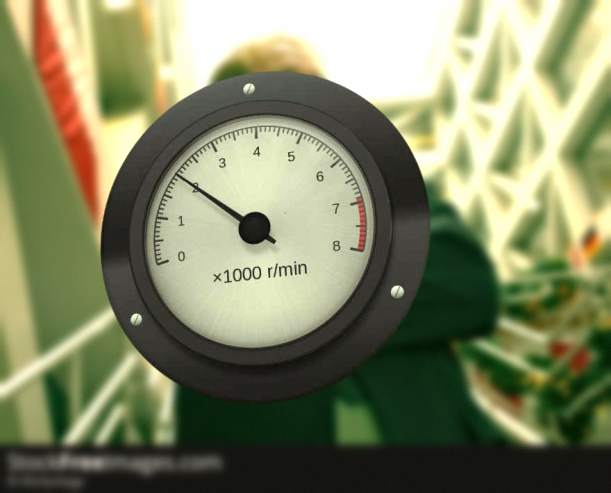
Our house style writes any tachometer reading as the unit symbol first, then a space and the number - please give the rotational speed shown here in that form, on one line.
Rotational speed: rpm 2000
